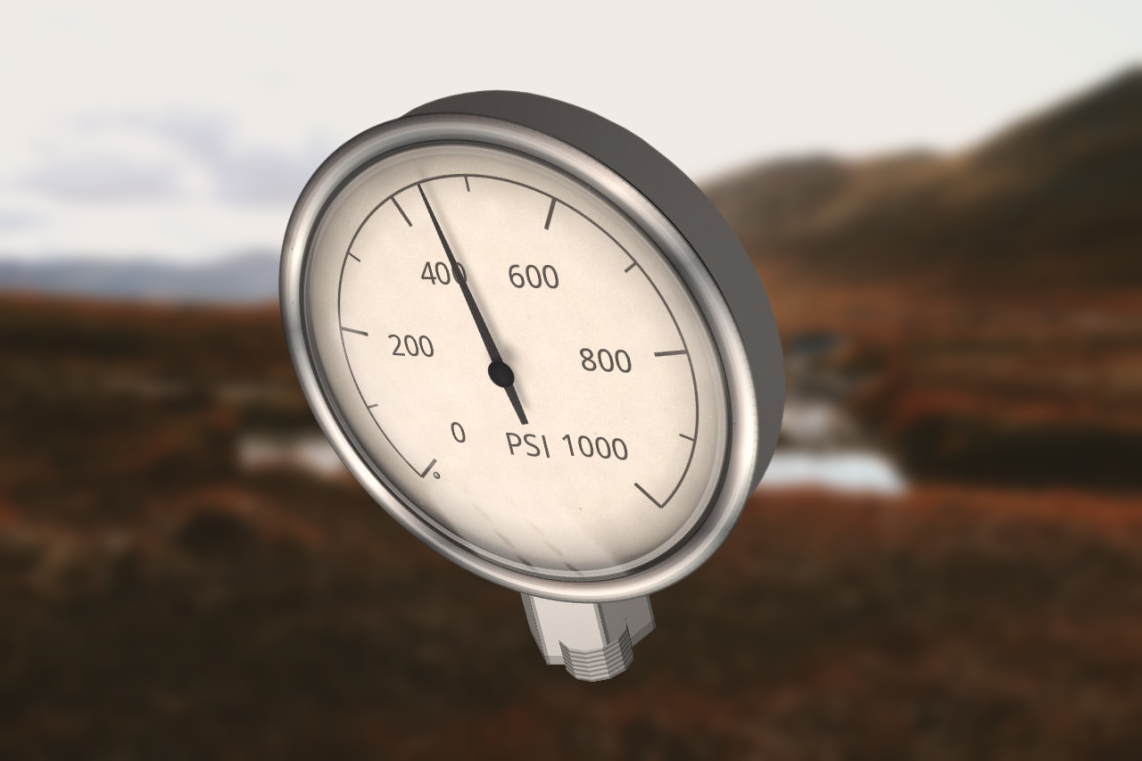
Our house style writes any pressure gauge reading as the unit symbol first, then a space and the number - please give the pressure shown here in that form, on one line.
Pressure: psi 450
